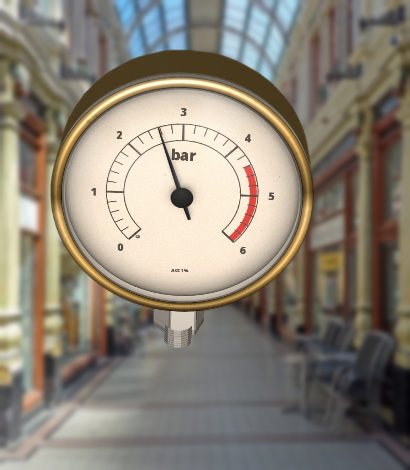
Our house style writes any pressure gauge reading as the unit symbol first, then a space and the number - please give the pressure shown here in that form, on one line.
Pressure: bar 2.6
